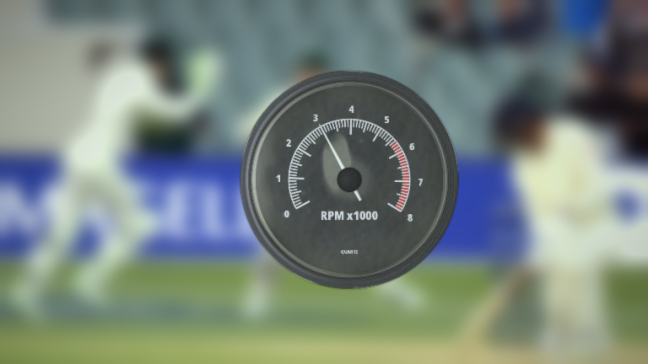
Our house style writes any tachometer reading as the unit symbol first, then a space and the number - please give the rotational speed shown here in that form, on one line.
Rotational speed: rpm 3000
